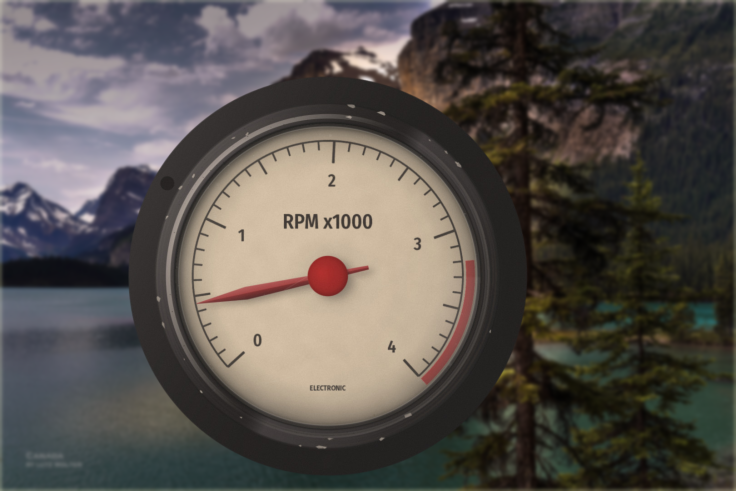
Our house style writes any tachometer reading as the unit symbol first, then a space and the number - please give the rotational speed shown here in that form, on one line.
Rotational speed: rpm 450
